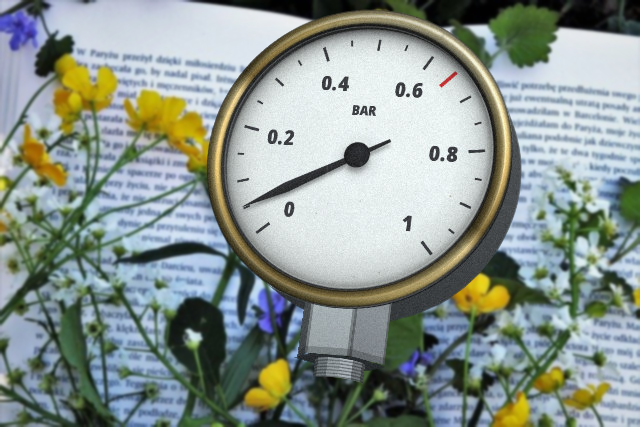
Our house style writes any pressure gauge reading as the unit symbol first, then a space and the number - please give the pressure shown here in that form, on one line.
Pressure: bar 0.05
